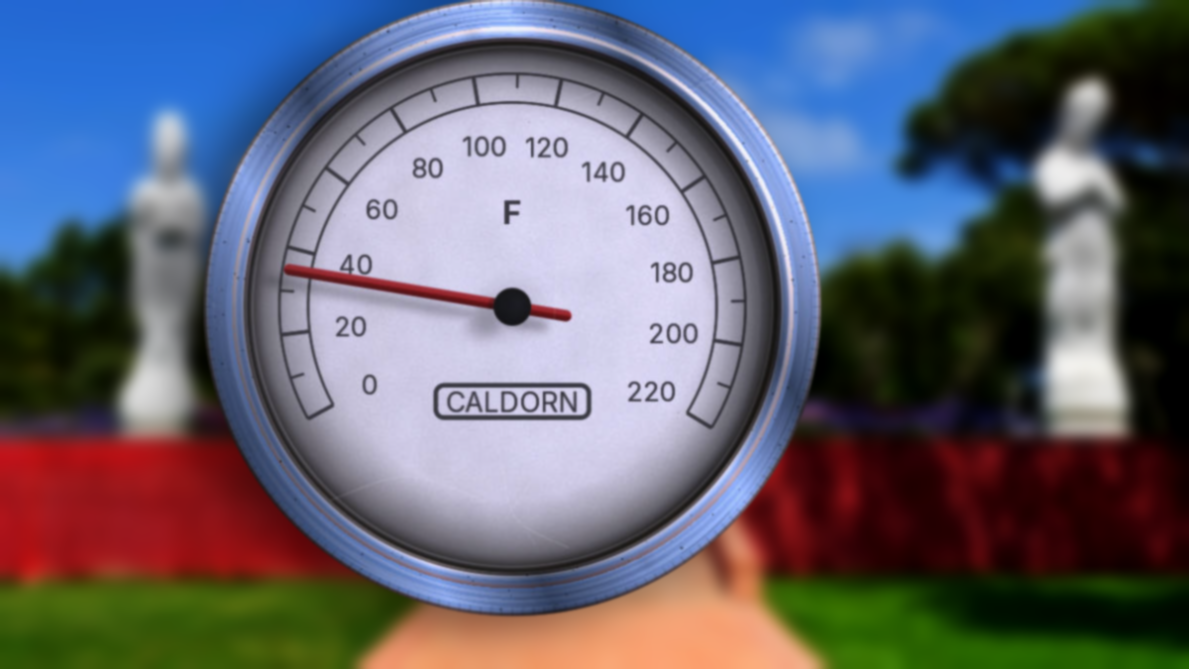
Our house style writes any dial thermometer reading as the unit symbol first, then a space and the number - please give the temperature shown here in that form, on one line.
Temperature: °F 35
